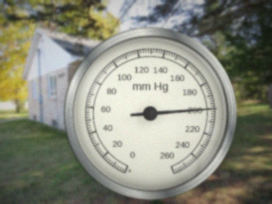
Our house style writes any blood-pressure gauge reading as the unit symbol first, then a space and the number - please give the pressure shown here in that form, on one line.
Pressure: mmHg 200
